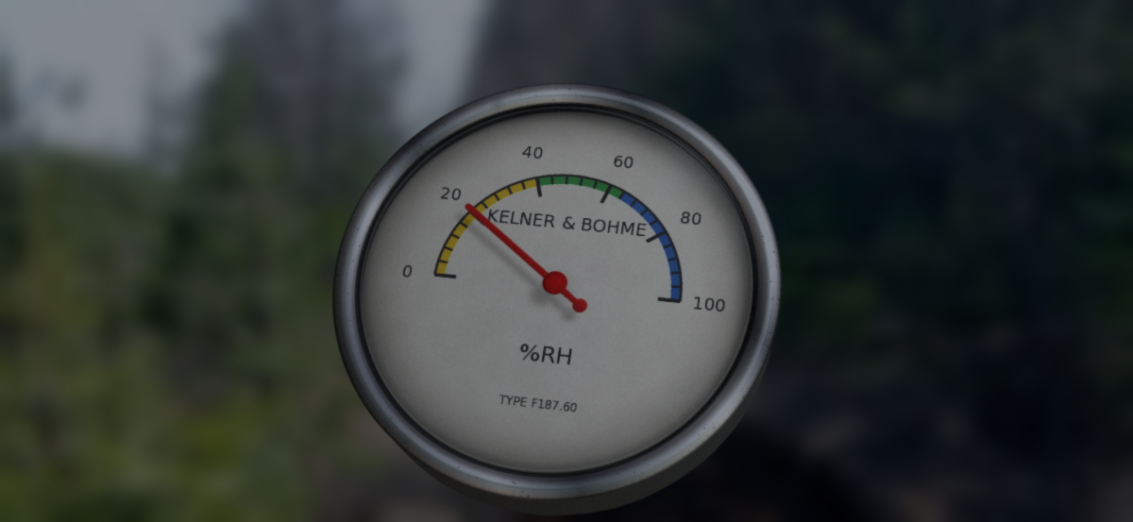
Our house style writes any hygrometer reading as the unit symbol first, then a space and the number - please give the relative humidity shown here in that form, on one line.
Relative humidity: % 20
